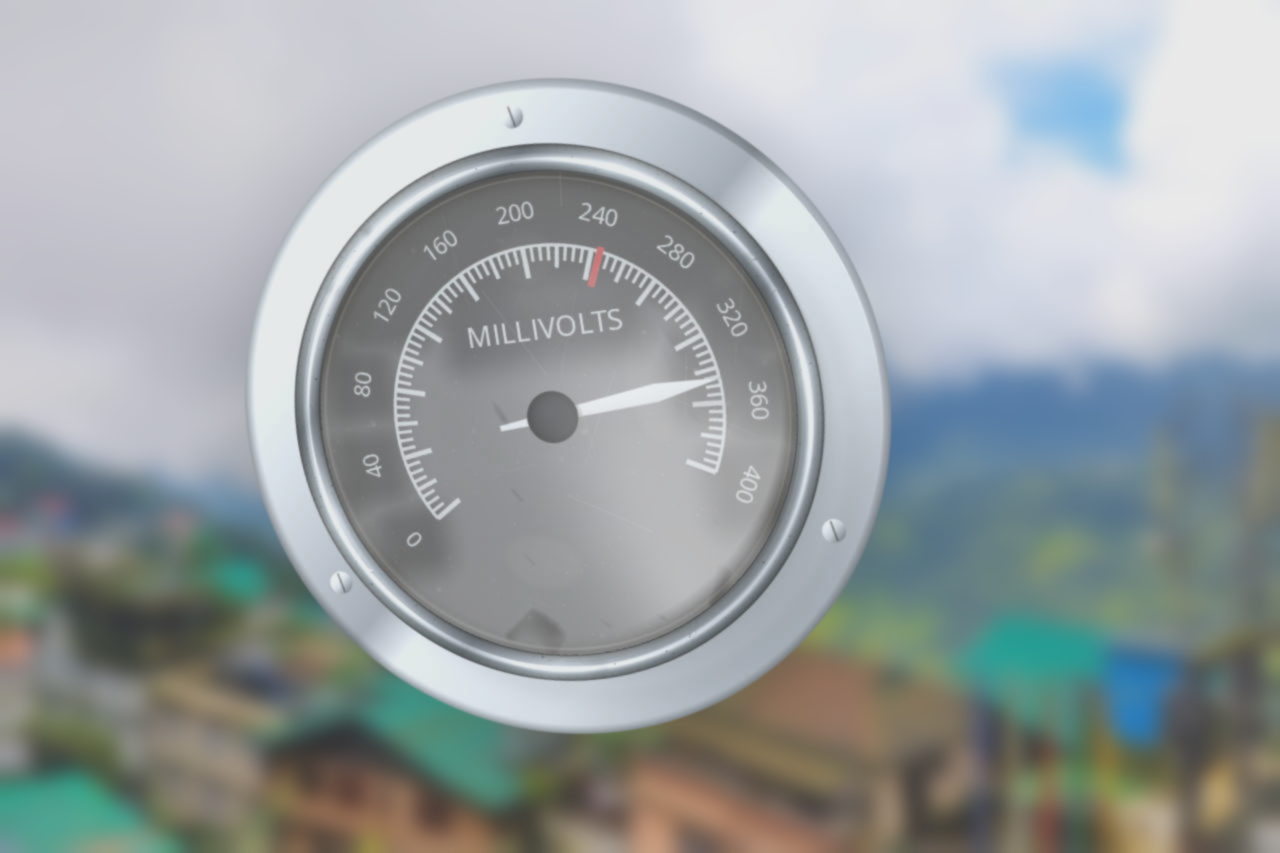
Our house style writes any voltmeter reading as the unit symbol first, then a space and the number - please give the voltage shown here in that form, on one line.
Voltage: mV 345
